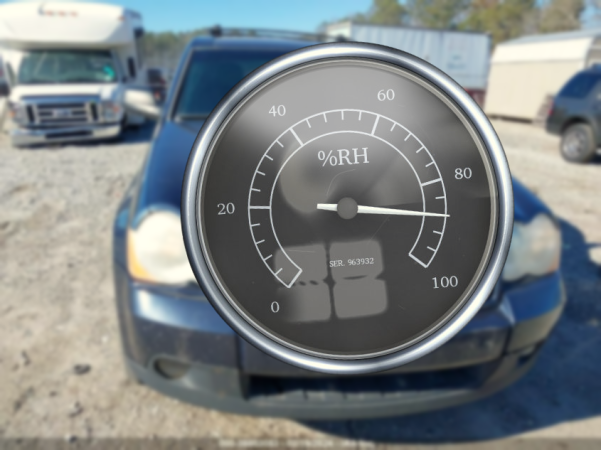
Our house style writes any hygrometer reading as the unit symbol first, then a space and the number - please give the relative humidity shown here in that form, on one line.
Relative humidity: % 88
